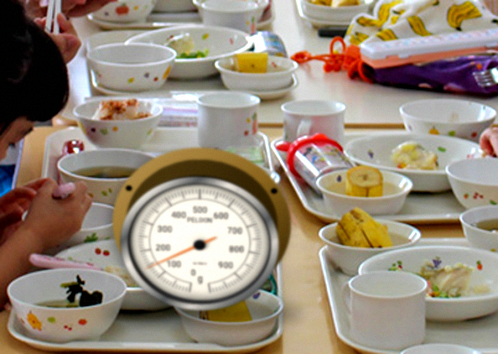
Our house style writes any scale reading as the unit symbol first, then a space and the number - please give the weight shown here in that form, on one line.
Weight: g 150
